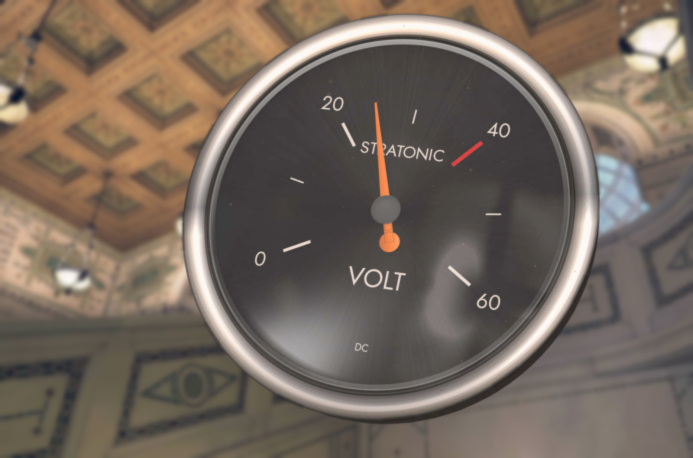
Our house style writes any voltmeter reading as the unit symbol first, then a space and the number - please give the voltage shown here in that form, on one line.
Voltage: V 25
